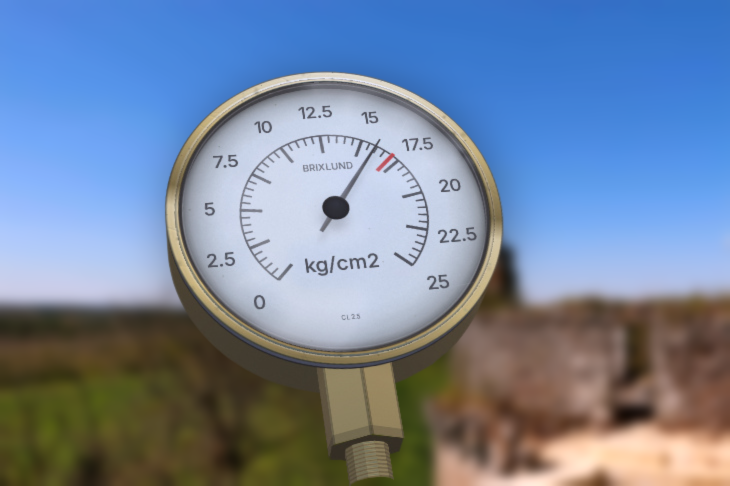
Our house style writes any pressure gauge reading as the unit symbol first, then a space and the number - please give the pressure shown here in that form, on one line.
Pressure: kg/cm² 16
